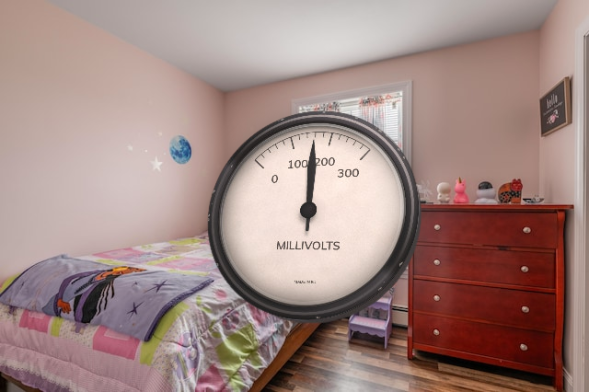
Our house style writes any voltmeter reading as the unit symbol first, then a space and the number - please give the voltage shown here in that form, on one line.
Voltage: mV 160
